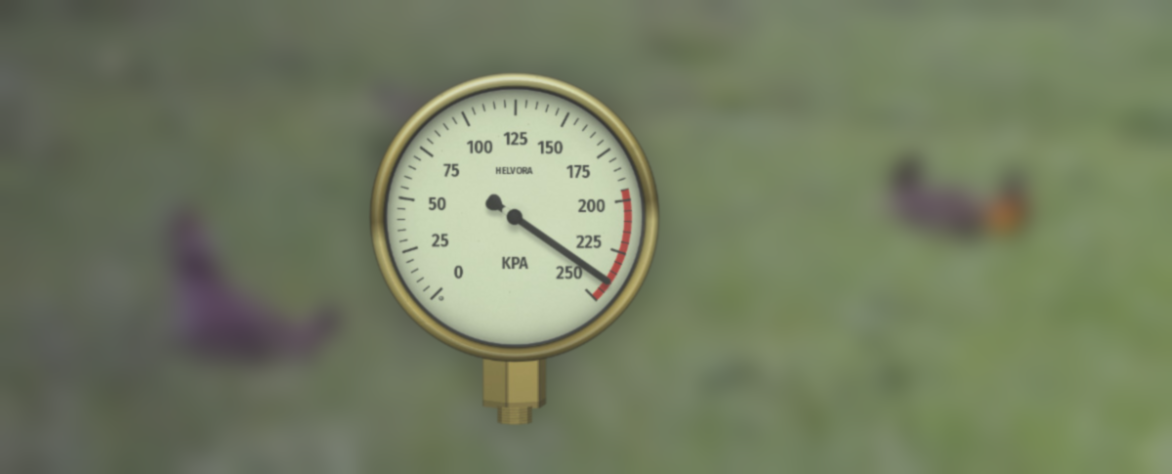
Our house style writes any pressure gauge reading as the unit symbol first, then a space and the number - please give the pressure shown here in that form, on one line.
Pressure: kPa 240
